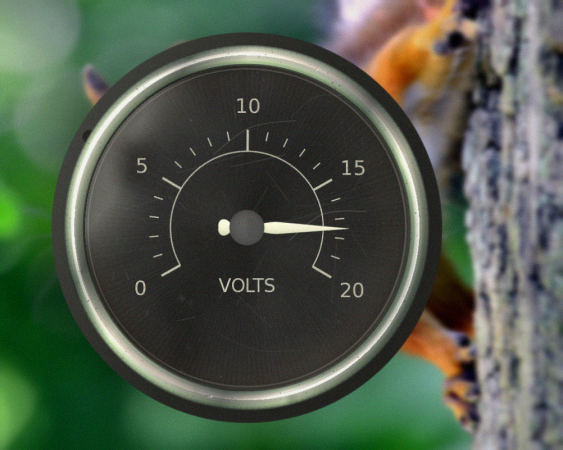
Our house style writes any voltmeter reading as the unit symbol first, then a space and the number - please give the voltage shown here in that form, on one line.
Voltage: V 17.5
